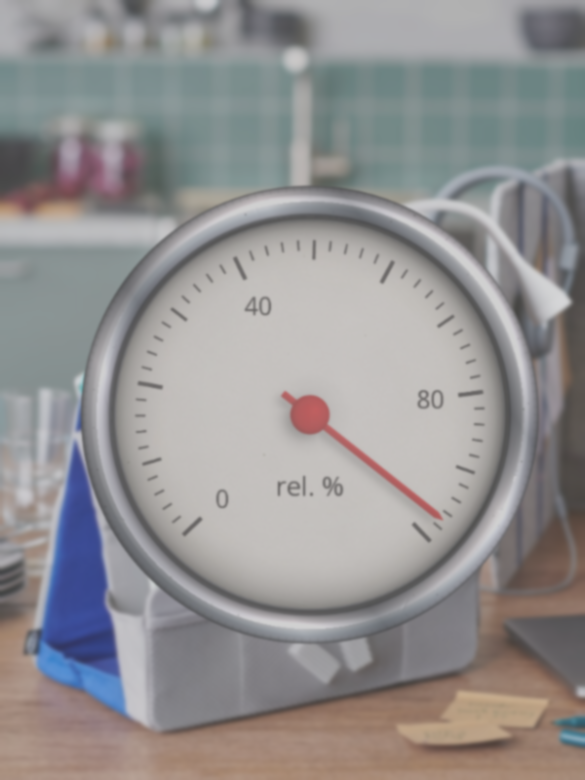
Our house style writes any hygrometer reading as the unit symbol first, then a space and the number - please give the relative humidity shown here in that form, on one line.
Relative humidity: % 97
